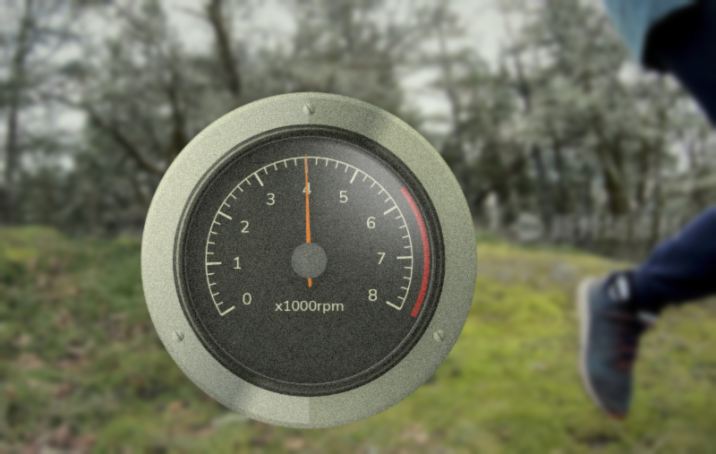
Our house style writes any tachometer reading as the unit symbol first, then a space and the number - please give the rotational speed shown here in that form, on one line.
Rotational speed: rpm 4000
